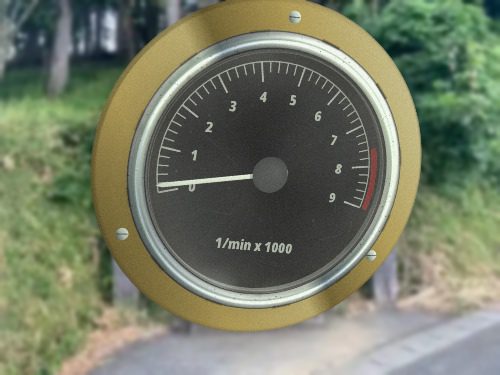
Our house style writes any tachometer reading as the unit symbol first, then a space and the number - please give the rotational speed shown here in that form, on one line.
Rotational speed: rpm 200
